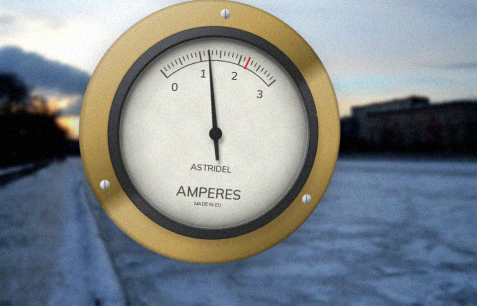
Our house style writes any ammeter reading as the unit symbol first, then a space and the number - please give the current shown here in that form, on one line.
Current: A 1.2
